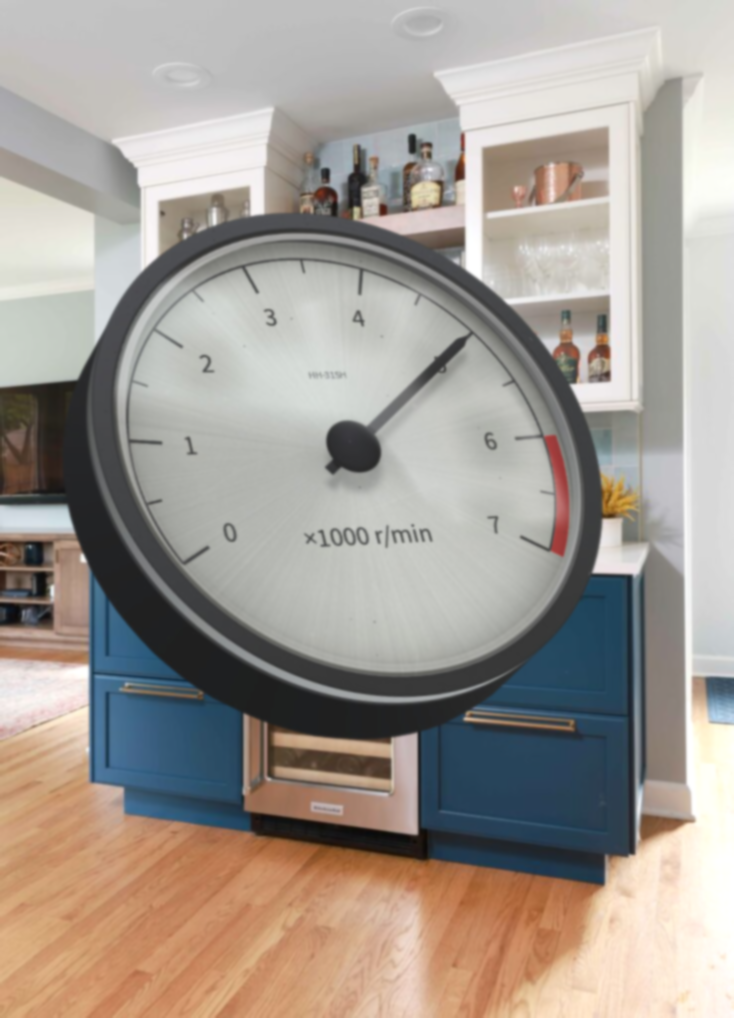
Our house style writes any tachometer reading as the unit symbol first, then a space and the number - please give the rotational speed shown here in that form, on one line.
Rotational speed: rpm 5000
